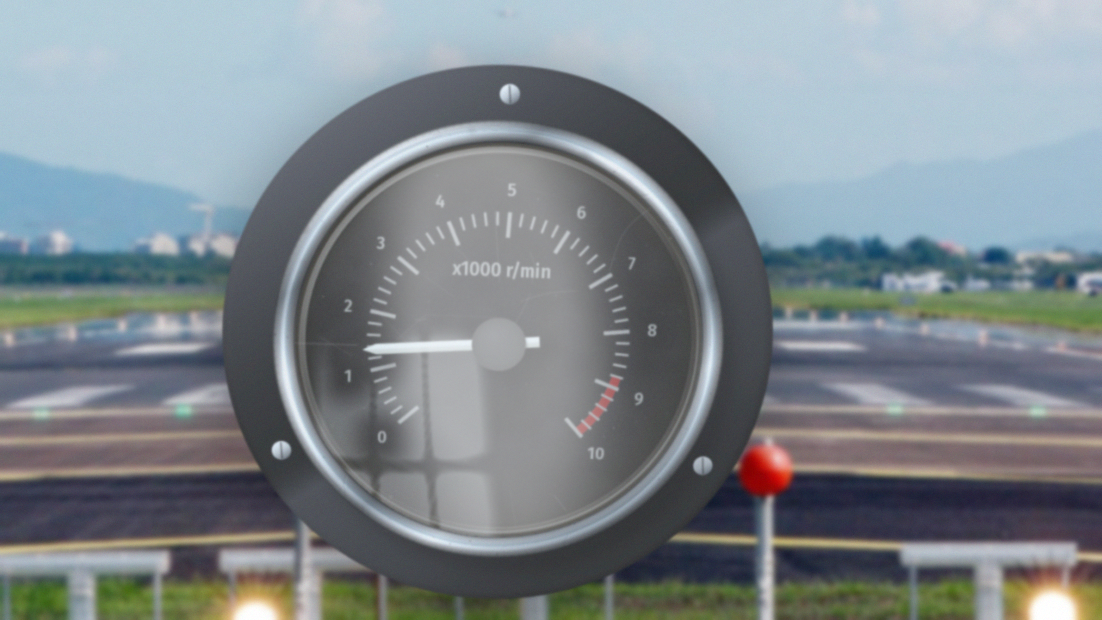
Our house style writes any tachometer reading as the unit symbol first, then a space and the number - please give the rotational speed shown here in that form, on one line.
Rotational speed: rpm 1400
